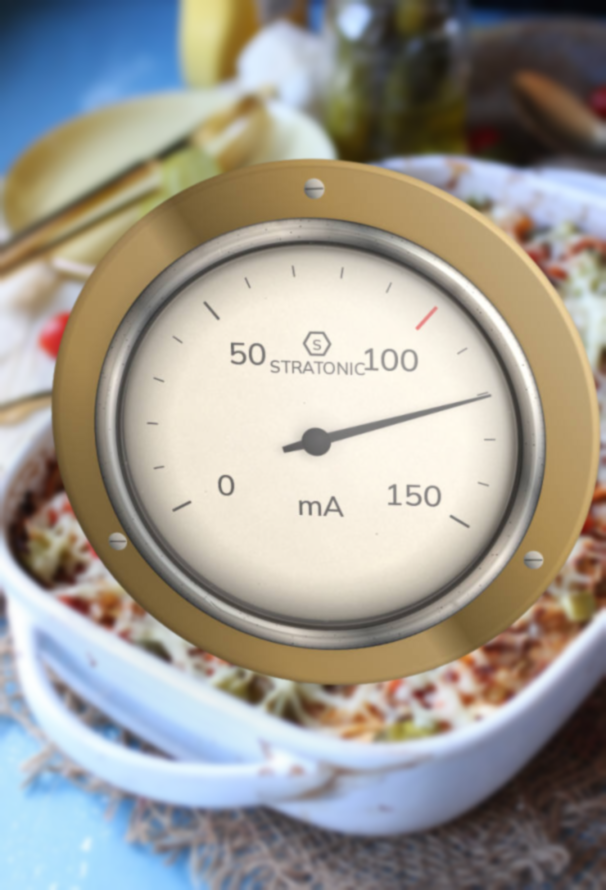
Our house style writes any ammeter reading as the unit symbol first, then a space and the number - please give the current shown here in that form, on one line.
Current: mA 120
